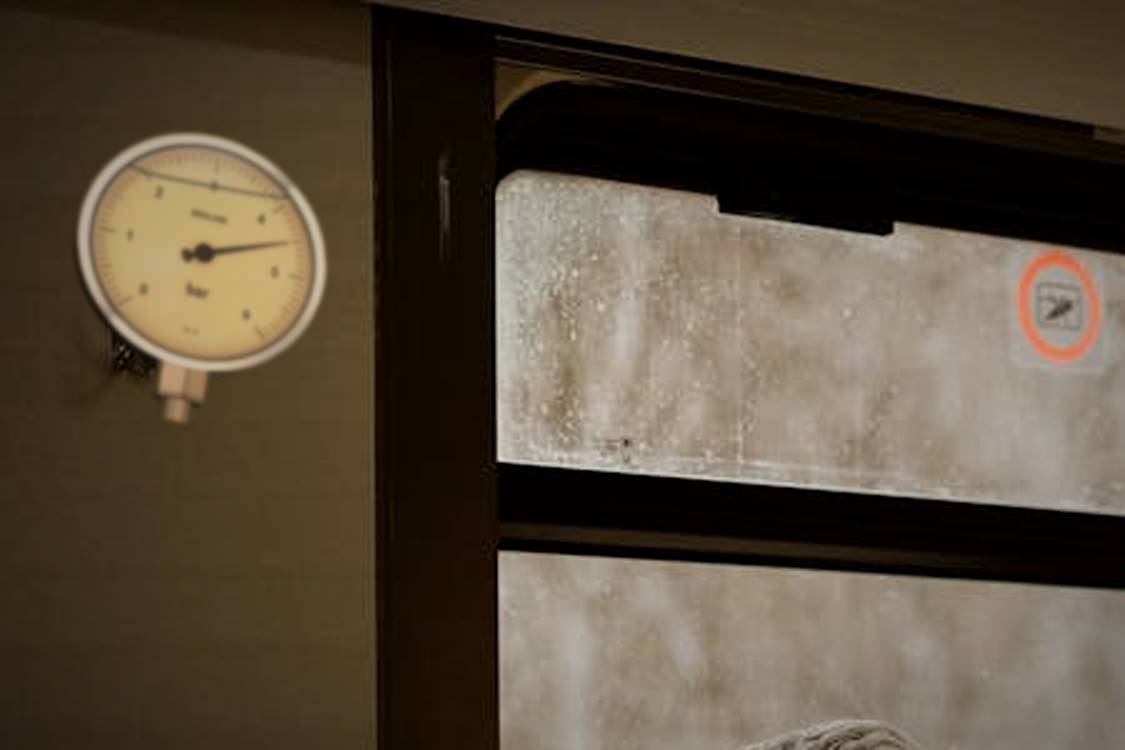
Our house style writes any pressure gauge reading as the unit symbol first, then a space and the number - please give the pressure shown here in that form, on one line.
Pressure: bar 4.5
